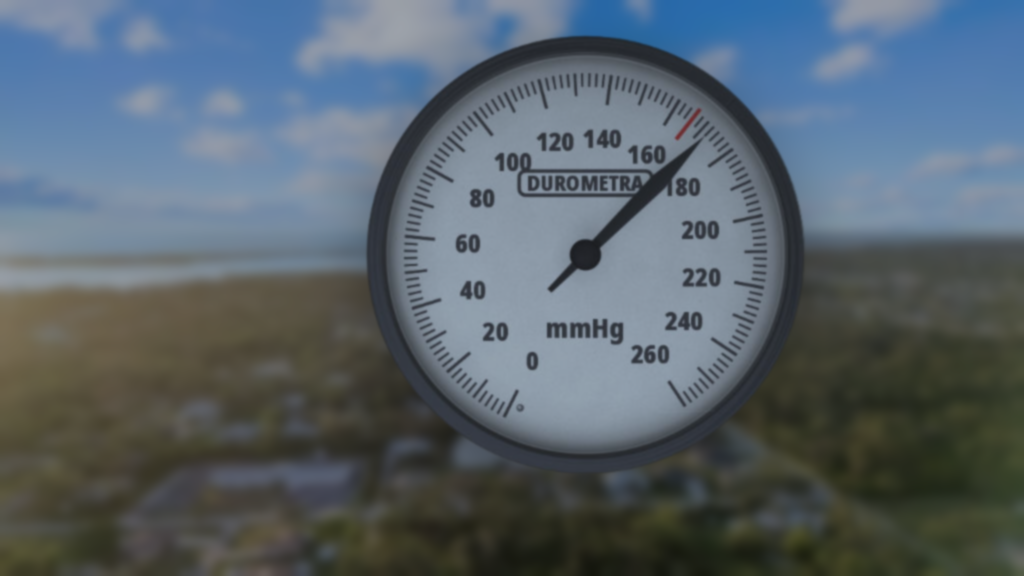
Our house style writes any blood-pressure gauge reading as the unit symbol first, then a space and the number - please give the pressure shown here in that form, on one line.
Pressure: mmHg 172
